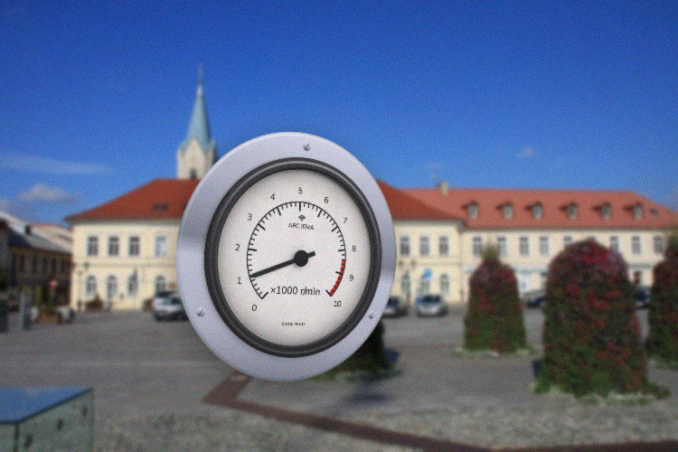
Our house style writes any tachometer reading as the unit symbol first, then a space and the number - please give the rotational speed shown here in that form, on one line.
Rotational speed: rpm 1000
